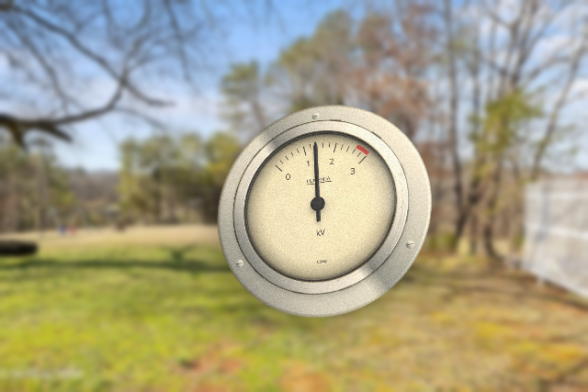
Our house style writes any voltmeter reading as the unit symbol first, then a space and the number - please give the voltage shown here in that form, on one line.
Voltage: kV 1.4
